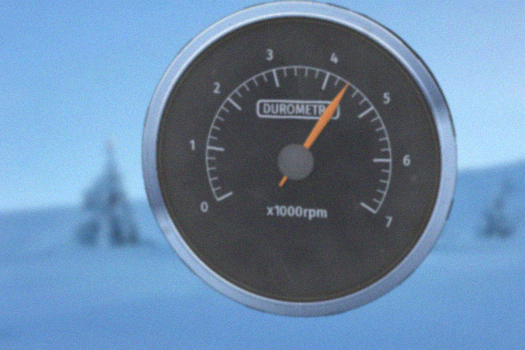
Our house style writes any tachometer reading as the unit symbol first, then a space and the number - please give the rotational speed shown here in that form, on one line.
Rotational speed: rpm 4400
